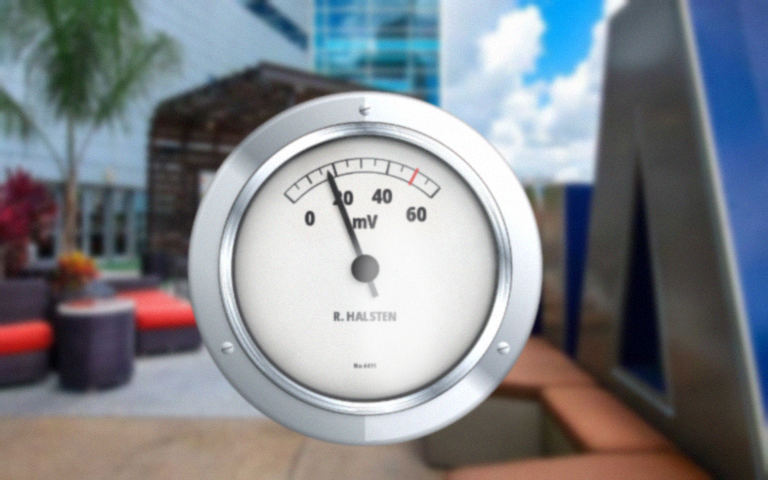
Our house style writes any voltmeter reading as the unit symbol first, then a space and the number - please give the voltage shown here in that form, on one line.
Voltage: mV 17.5
